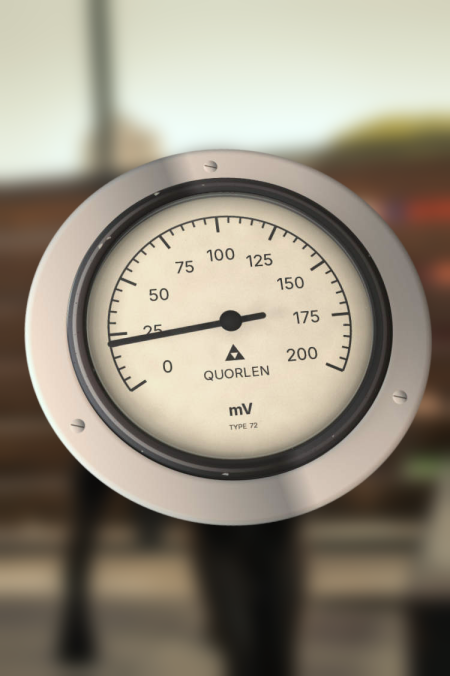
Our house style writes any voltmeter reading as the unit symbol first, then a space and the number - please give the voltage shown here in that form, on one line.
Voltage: mV 20
